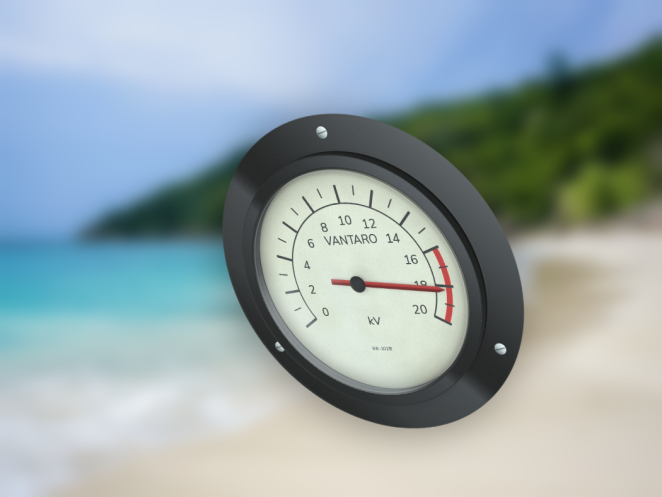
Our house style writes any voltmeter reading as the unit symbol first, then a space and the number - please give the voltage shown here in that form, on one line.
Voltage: kV 18
